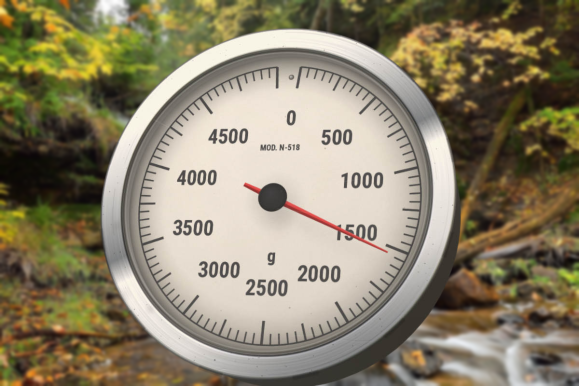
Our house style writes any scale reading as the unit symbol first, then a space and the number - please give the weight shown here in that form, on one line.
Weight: g 1550
